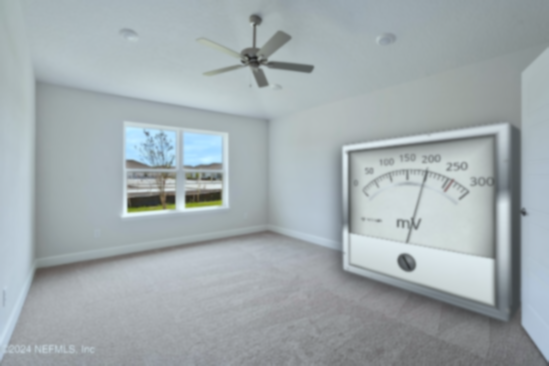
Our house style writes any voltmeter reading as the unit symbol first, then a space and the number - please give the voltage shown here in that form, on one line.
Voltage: mV 200
